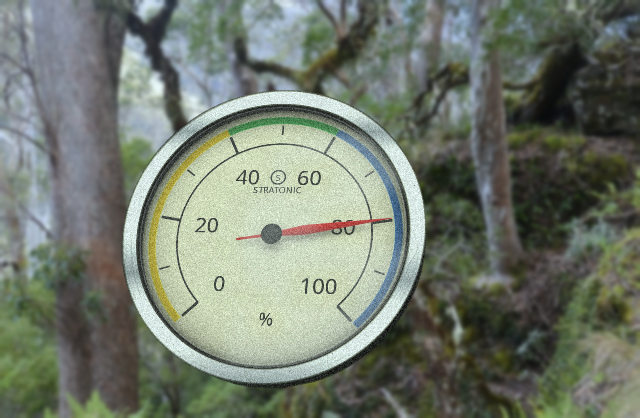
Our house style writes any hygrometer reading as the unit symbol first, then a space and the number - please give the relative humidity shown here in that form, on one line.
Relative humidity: % 80
